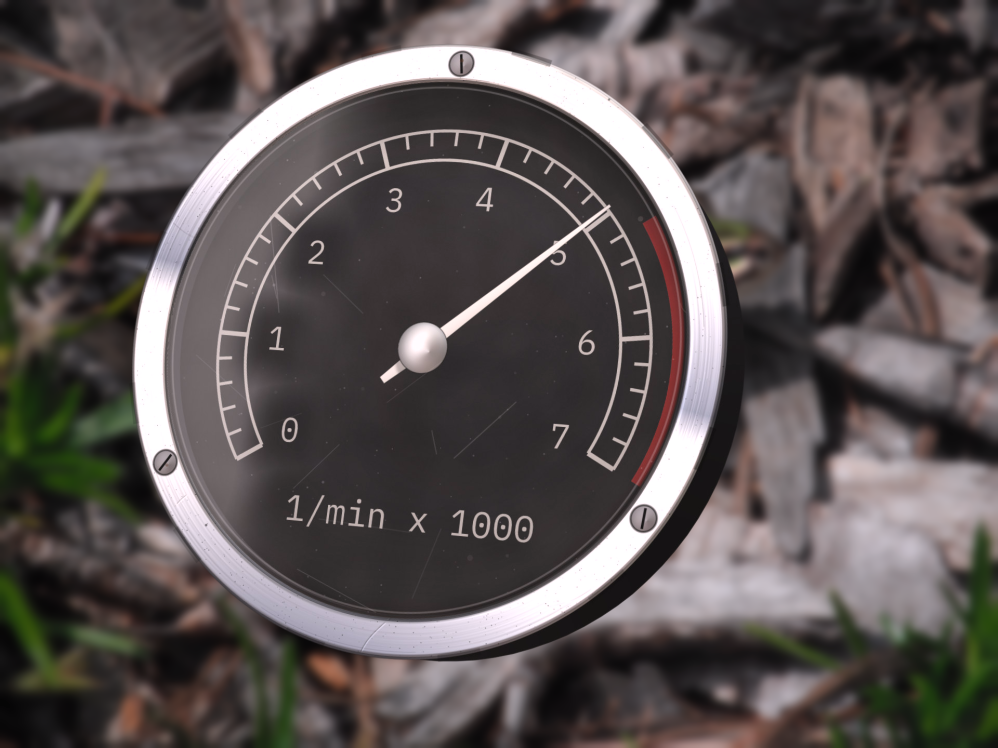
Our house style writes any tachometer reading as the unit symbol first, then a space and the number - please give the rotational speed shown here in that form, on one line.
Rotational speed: rpm 5000
